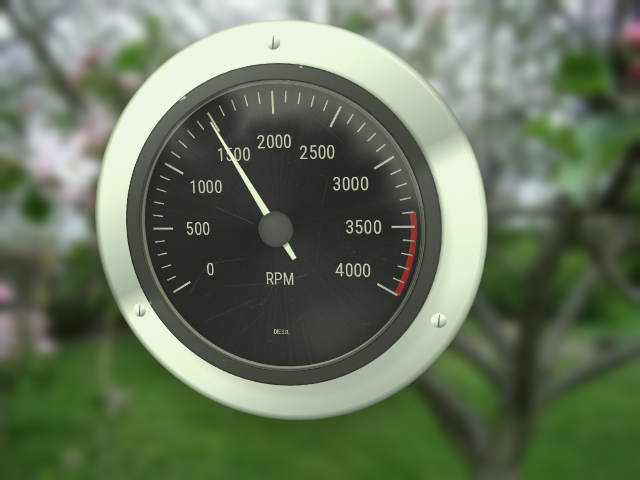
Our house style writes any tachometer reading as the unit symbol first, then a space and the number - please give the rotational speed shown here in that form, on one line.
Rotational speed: rpm 1500
